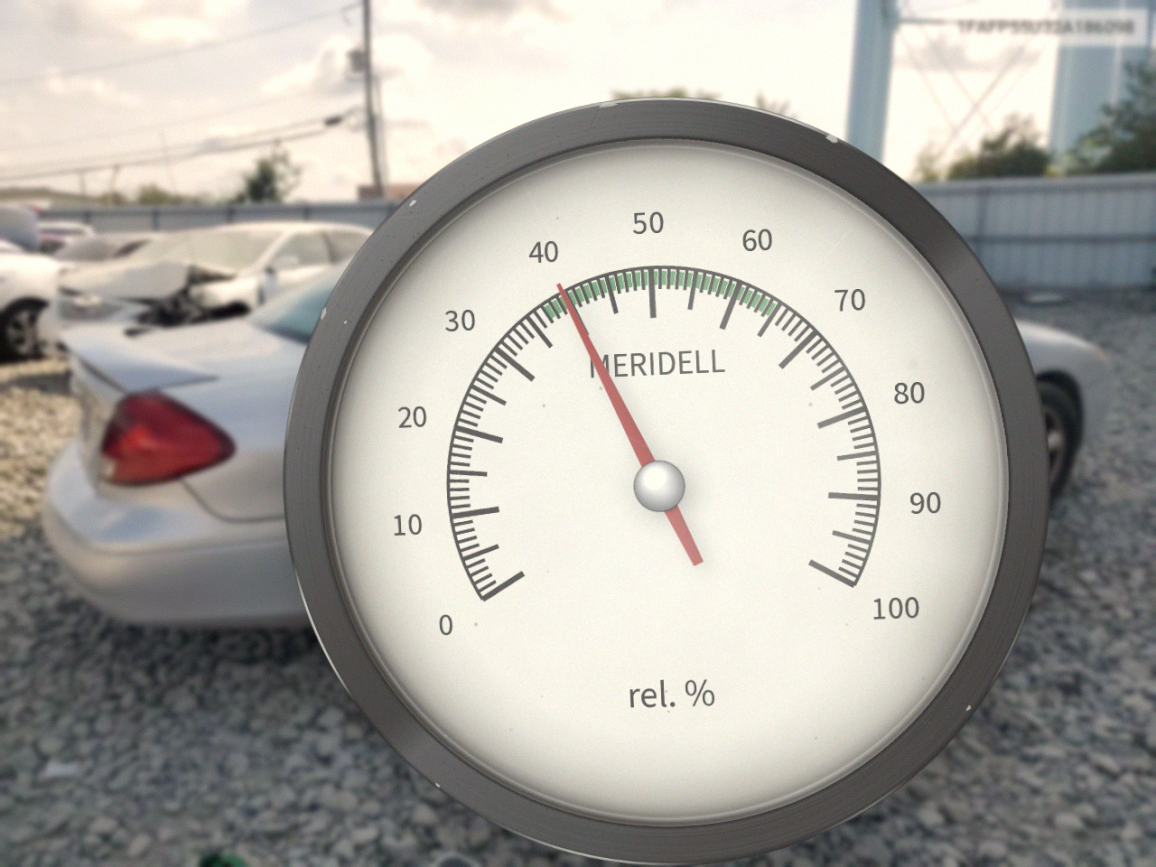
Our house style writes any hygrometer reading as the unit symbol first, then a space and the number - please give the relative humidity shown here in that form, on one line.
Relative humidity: % 40
